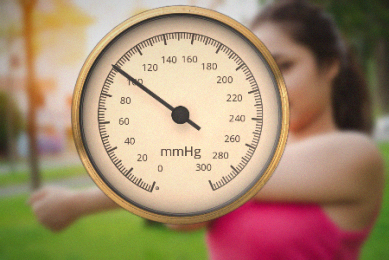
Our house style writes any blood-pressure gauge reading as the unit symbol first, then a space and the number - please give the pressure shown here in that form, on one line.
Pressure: mmHg 100
